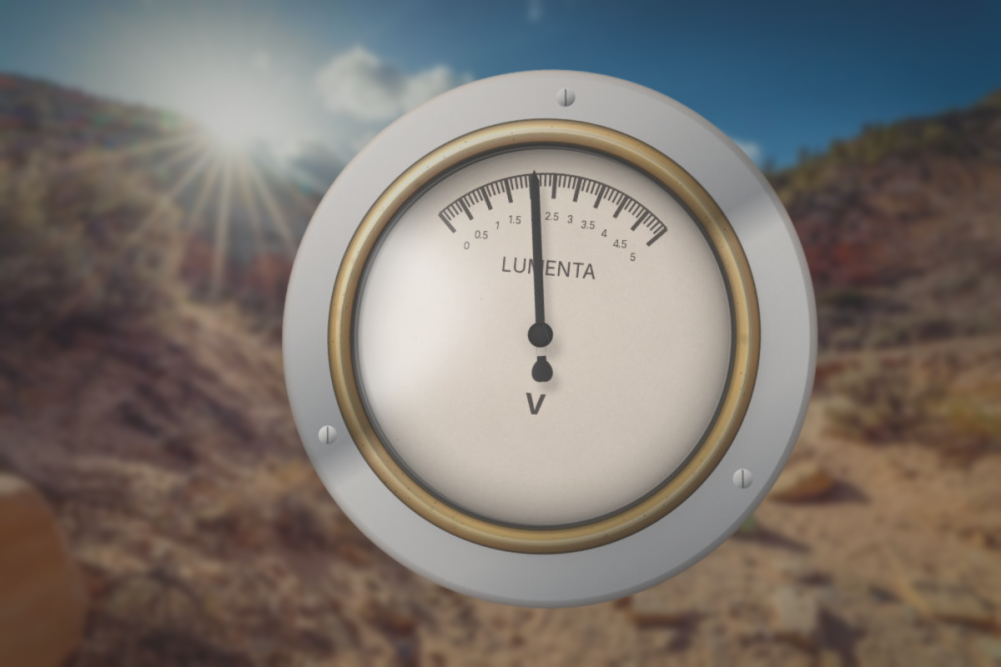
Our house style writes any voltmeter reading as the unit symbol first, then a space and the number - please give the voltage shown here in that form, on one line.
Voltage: V 2.1
